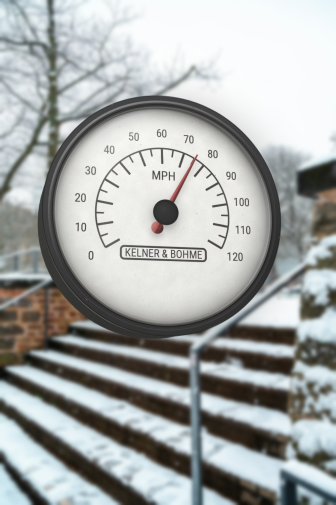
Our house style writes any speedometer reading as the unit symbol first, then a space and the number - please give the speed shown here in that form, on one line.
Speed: mph 75
